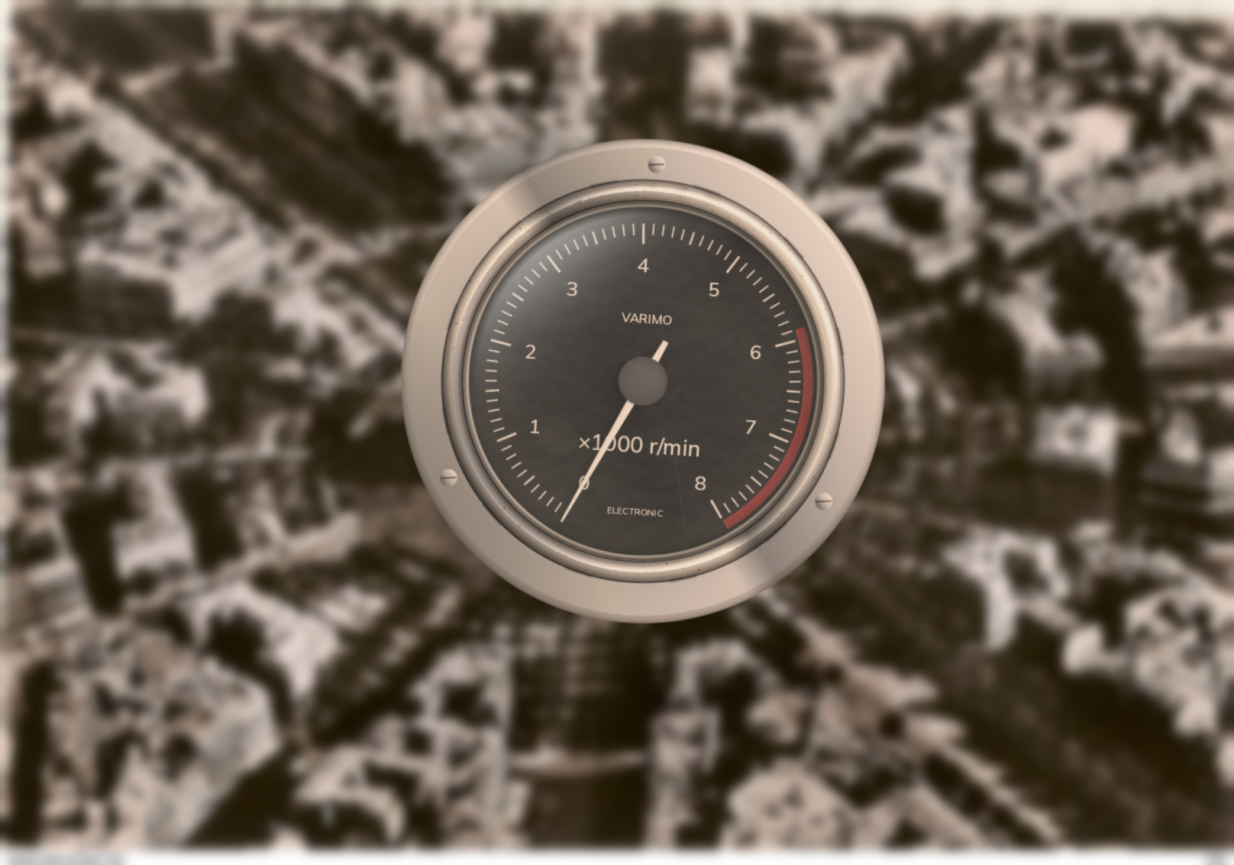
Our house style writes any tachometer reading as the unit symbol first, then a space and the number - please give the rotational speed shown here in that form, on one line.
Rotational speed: rpm 0
